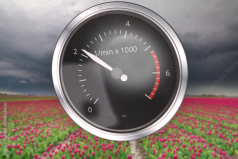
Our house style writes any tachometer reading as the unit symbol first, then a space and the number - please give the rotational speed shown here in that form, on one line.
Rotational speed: rpm 2200
